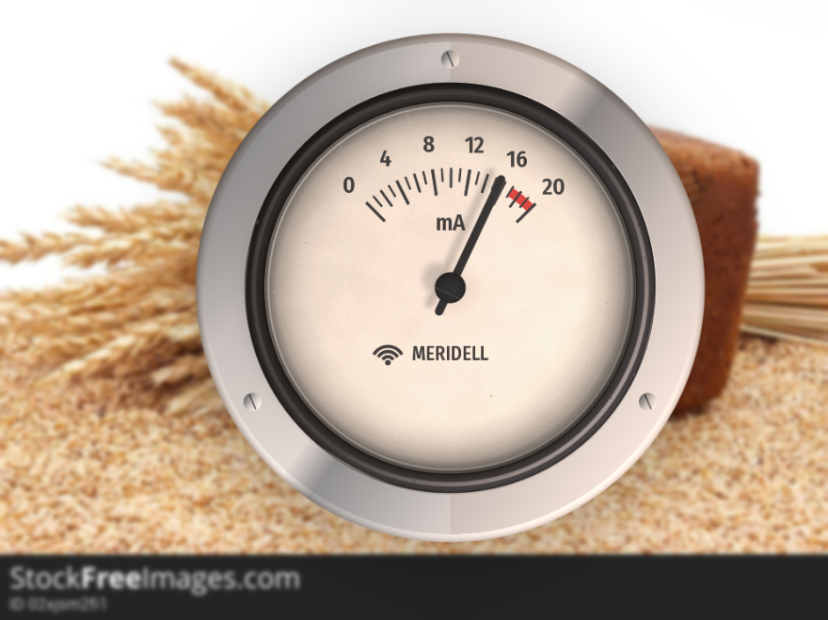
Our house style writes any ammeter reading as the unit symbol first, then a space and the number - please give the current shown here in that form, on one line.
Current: mA 15.5
